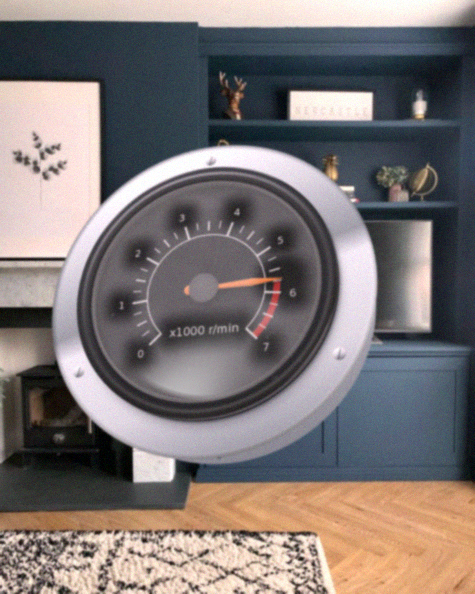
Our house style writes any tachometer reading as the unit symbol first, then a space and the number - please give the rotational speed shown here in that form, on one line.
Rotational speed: rpm 5750
